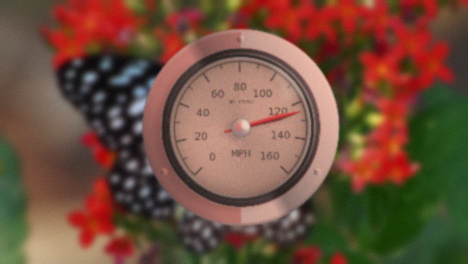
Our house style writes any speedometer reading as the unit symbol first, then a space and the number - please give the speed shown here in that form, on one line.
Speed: mph 125
